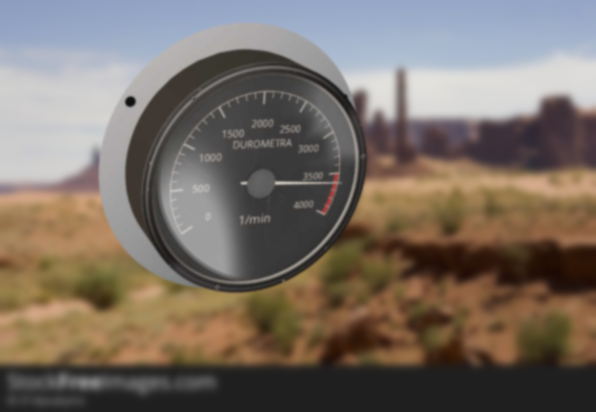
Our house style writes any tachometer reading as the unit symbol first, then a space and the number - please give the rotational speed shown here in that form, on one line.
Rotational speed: rpm 3600
